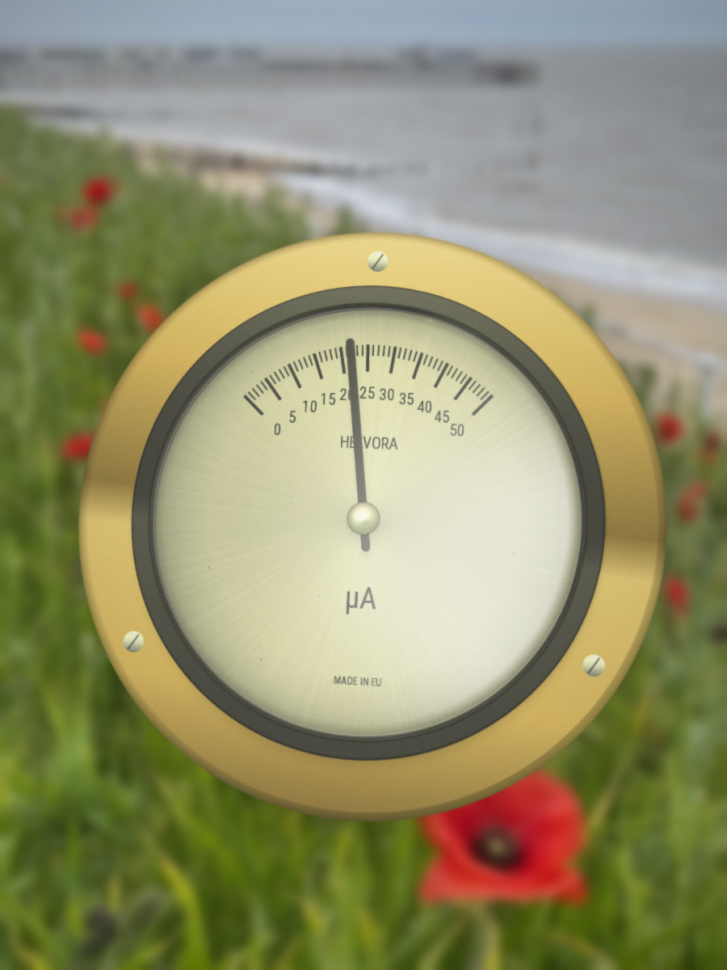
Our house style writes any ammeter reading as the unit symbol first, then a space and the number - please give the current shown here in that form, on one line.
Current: µA 22
